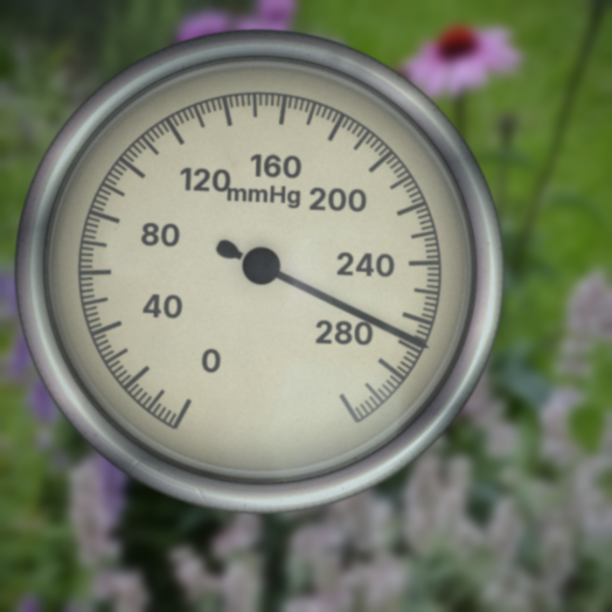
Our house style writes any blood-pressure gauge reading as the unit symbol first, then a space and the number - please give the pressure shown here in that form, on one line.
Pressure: mmHg 268
